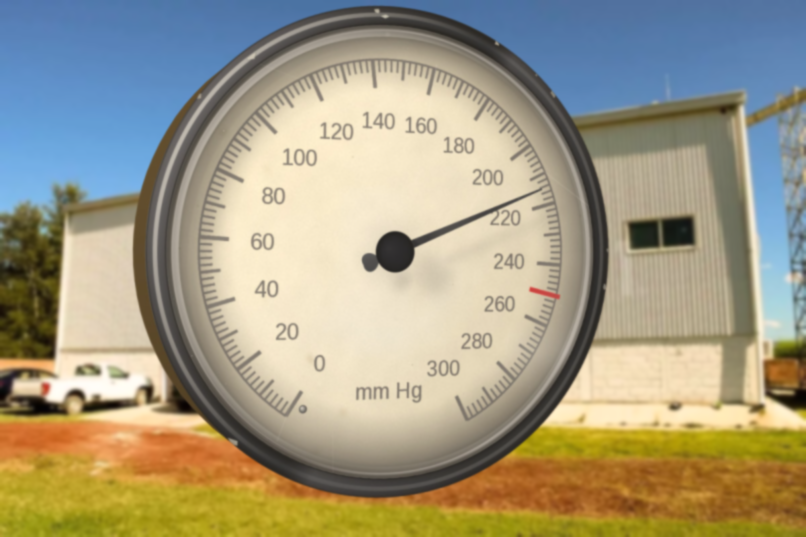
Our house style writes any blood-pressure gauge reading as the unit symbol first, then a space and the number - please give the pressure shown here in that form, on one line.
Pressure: mmHg 214
